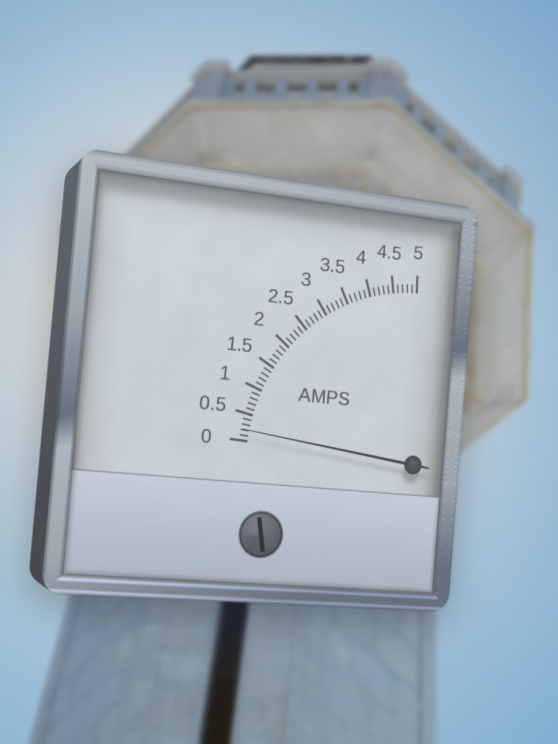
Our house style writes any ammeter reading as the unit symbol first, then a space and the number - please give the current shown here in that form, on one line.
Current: A 0.2
